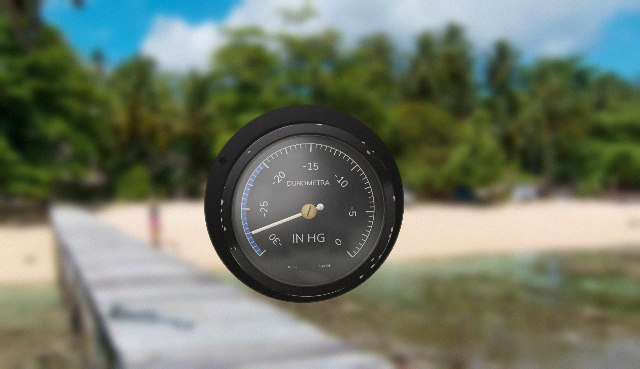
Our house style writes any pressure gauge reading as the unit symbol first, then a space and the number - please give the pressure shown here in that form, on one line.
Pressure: inHg -27.5
